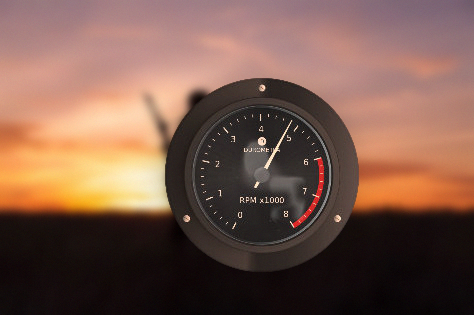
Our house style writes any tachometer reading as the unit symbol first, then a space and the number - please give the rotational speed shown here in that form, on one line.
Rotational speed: rpm 4800
